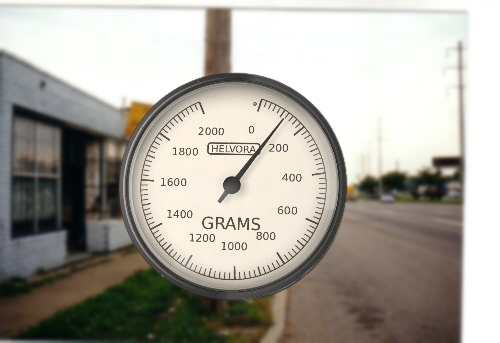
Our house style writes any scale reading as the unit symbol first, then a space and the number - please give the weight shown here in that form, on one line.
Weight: g 120
